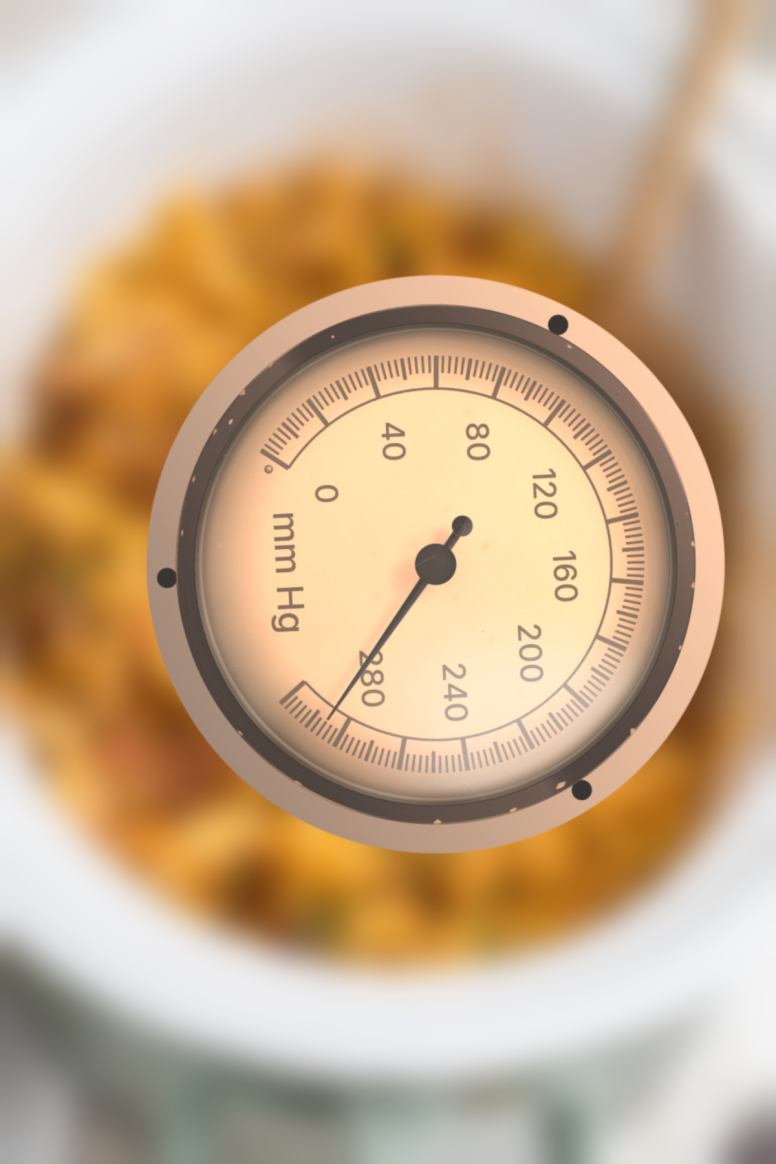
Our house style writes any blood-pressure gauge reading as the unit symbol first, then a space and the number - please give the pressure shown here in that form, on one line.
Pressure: mmHg 286
